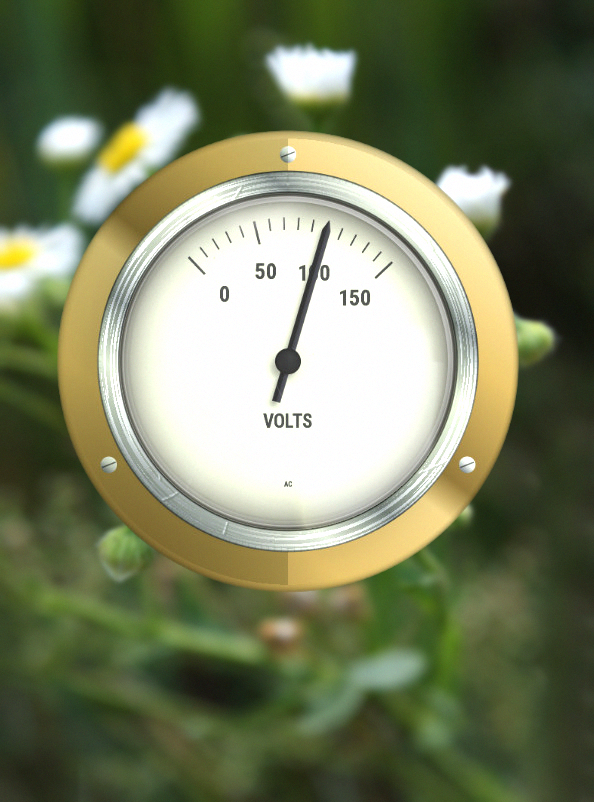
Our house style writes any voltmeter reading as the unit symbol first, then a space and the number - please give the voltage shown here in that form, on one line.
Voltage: V 100
